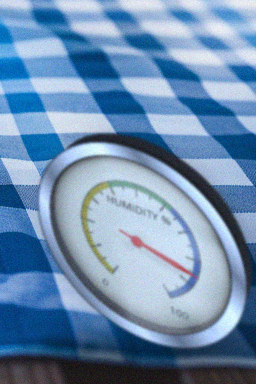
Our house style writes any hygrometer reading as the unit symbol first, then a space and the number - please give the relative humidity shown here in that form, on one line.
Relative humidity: % 85
